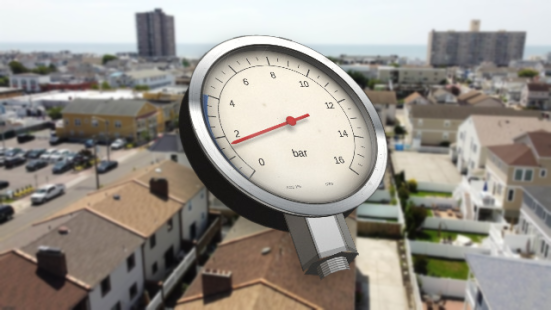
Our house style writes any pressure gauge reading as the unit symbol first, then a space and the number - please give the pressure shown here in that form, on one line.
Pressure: bar 1.5
